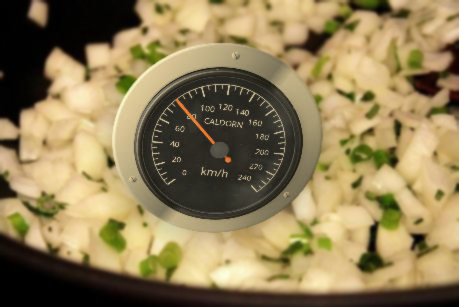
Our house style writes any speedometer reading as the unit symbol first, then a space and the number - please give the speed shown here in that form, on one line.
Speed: km/h 80
